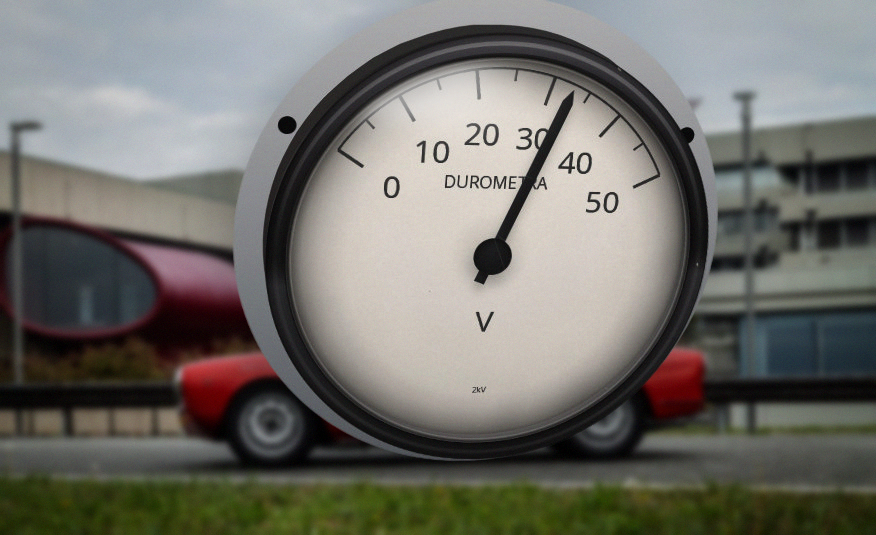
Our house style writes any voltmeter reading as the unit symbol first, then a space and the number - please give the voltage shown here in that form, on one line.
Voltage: V 32.5
